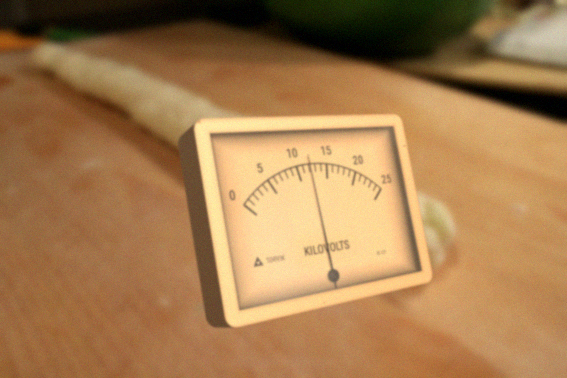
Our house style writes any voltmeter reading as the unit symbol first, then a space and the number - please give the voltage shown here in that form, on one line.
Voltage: kV 12
